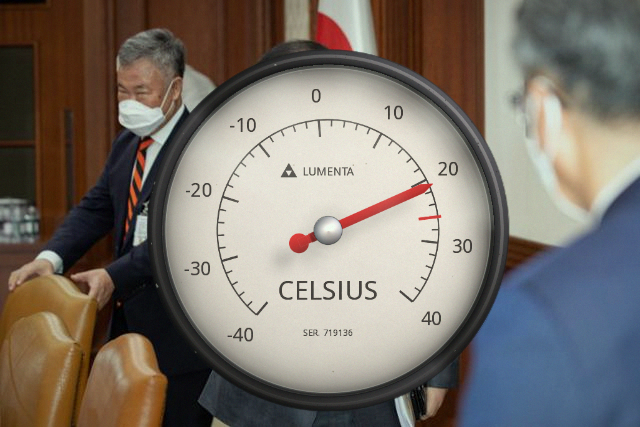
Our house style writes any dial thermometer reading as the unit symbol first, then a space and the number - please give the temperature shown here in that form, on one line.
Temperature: °C 21
